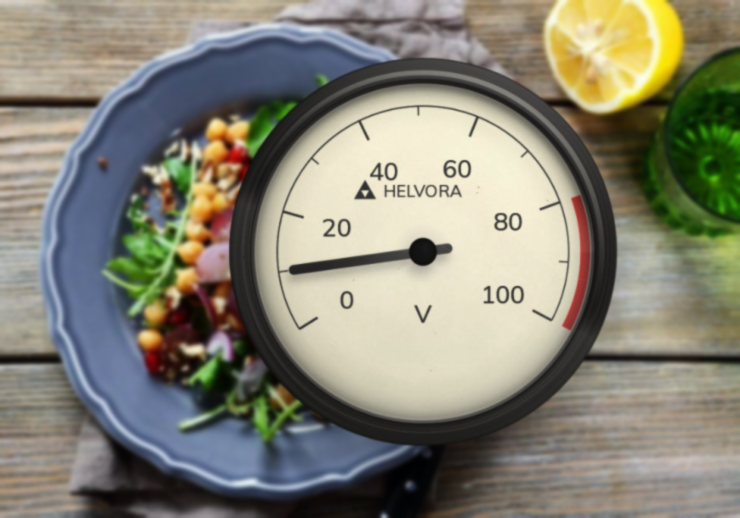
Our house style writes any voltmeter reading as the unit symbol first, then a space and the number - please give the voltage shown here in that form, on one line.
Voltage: V 10
